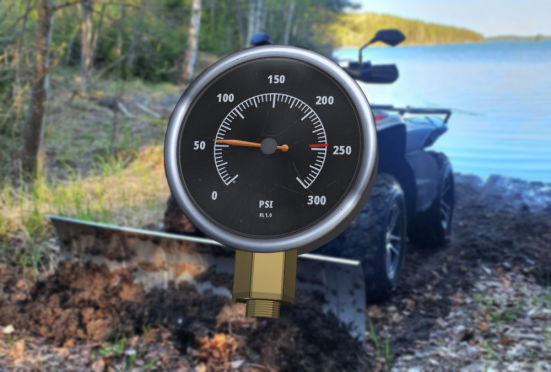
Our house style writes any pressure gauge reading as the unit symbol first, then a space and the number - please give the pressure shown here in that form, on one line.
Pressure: psi 55
